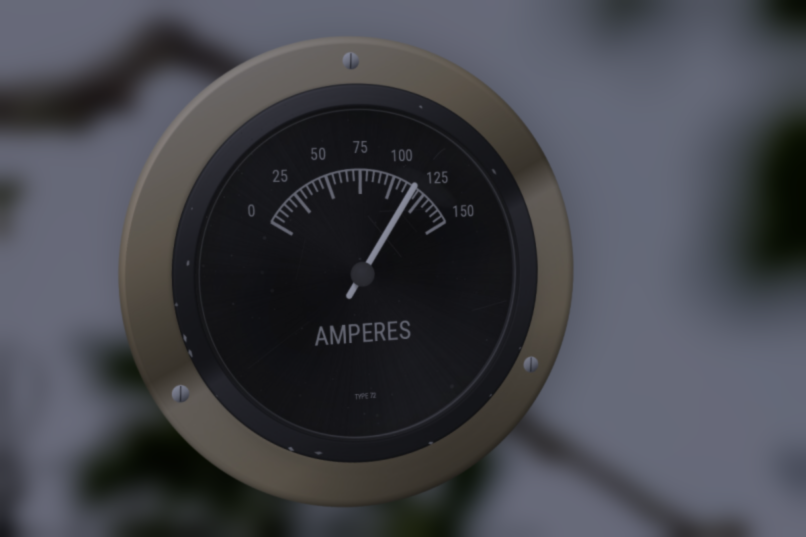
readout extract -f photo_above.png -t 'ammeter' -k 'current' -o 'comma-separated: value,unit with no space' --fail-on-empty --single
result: 115,A
